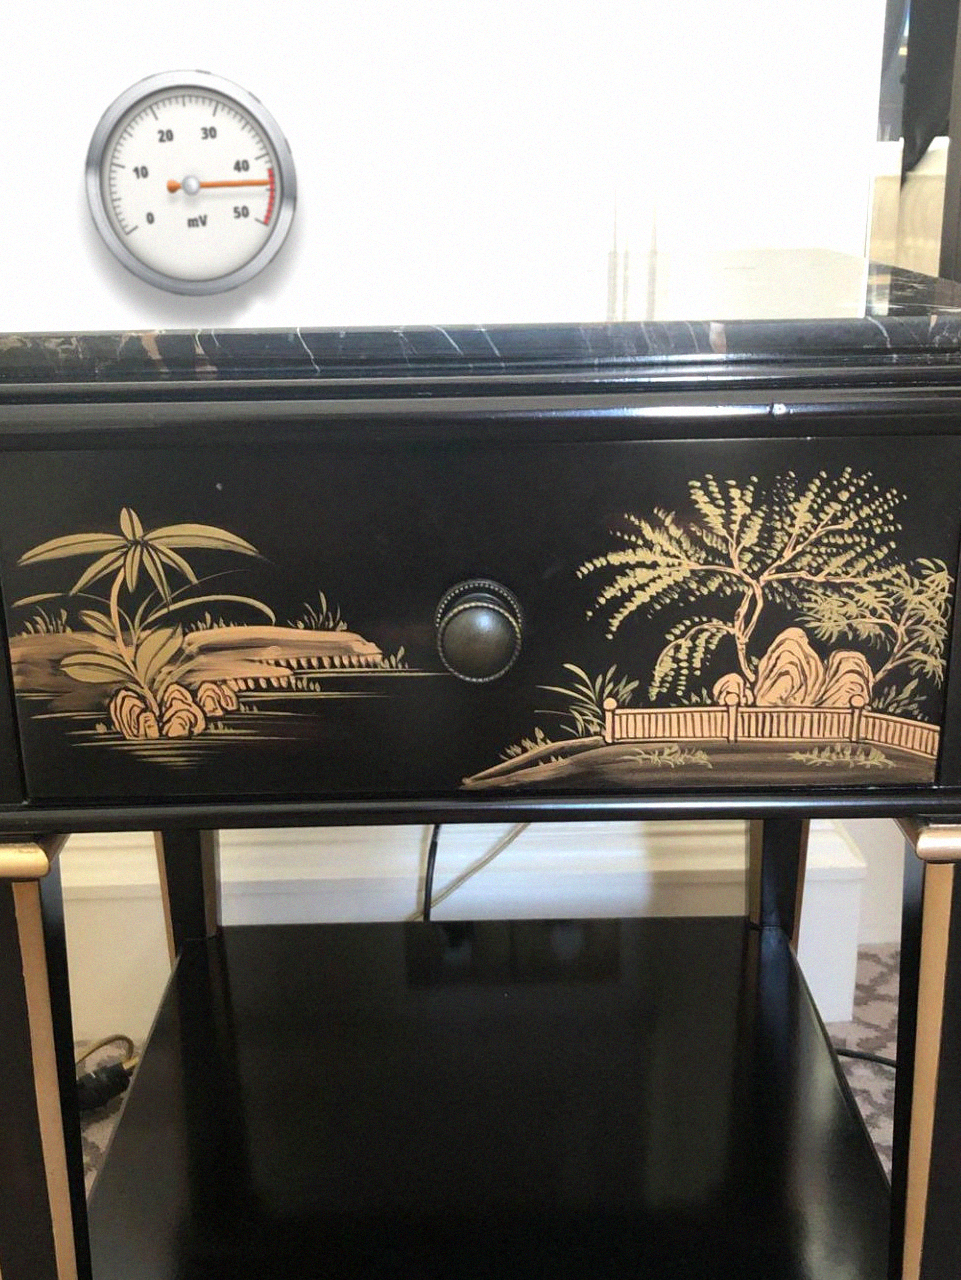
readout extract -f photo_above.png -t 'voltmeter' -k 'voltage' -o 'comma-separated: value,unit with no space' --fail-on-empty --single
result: 44,mV
